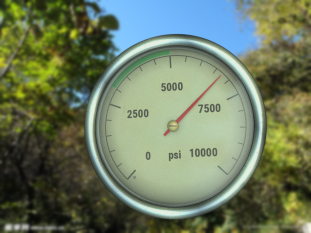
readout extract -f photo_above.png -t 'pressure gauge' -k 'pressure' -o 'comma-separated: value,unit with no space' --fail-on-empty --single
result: 6750,psi
